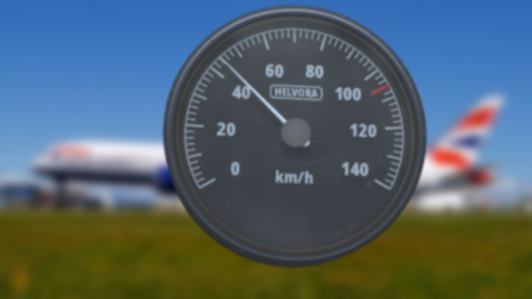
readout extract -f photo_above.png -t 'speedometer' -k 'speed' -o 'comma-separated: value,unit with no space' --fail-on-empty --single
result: 44,km/h
